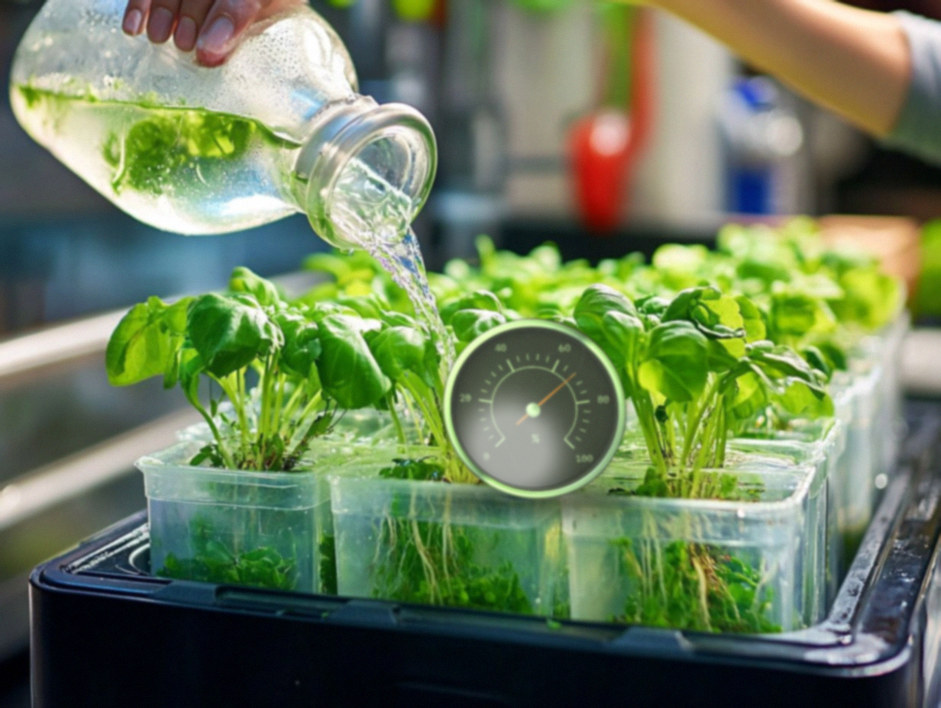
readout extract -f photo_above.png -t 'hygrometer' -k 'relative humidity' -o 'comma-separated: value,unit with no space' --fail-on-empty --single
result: 68,%
